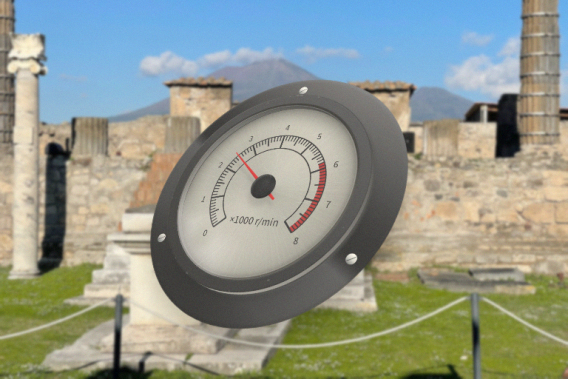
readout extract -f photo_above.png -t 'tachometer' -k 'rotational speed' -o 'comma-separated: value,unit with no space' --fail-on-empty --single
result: 2500,rpm
